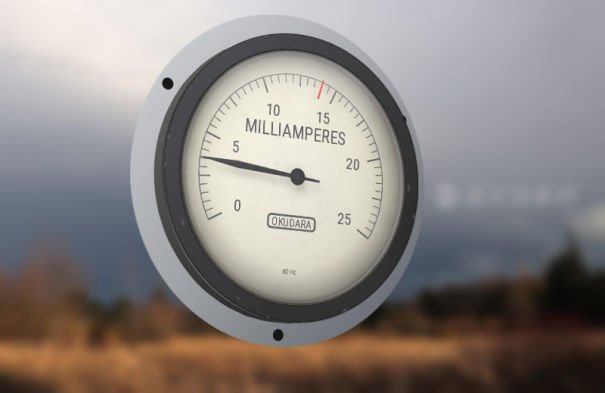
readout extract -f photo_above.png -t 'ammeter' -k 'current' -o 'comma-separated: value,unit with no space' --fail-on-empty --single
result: 3.5,mA
